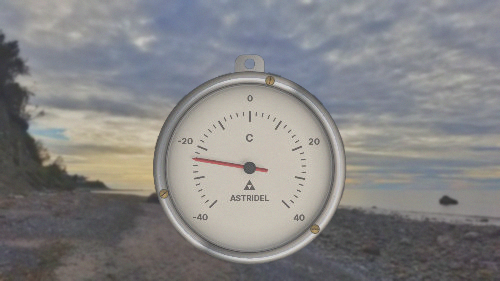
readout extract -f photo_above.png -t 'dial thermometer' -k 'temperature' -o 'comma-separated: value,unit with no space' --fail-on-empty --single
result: -24,°C
